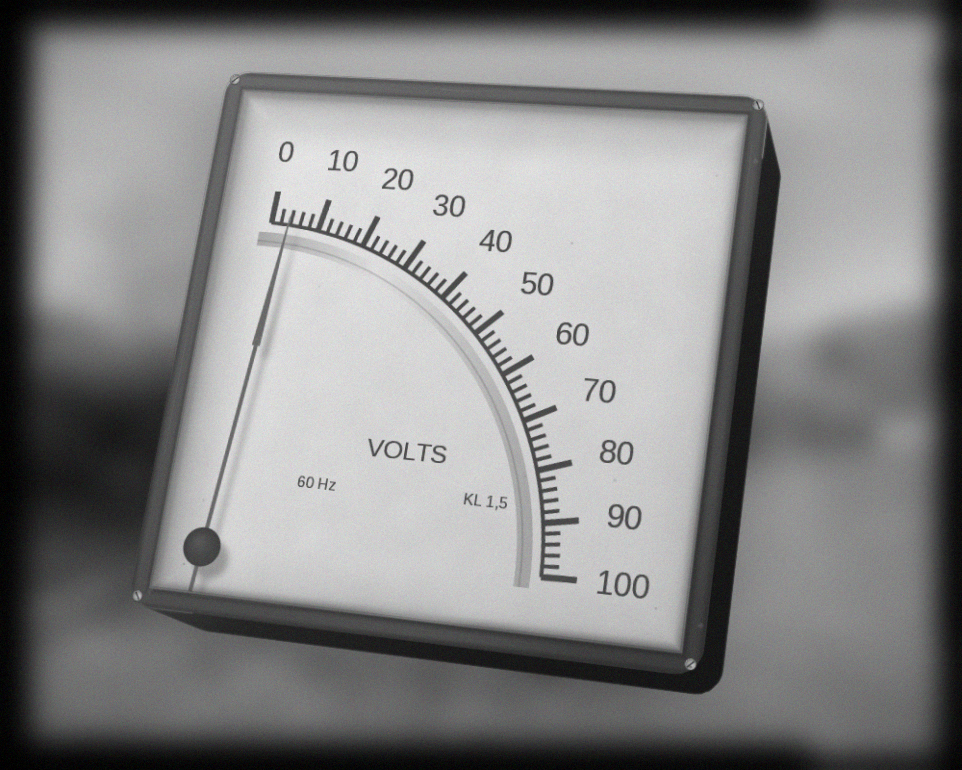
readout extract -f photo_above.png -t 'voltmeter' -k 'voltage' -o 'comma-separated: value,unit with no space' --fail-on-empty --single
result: 4,V
